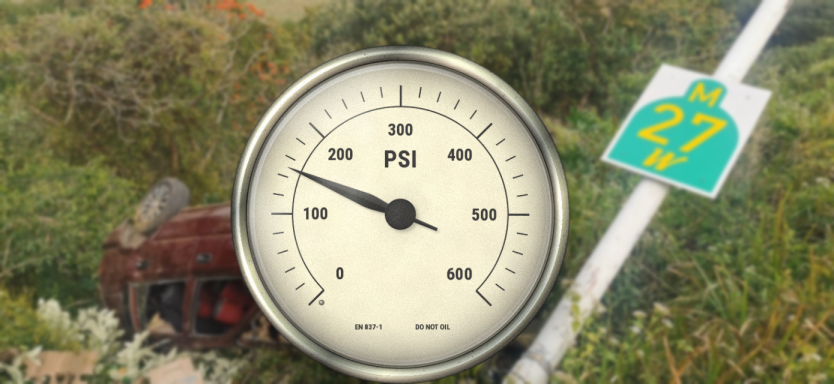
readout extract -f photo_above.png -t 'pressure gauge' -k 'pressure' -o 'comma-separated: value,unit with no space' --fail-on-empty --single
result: 150,psi
